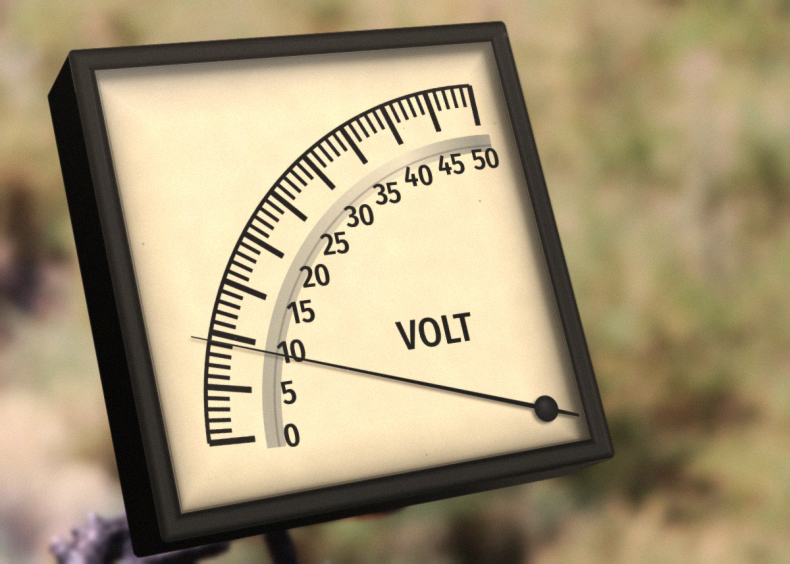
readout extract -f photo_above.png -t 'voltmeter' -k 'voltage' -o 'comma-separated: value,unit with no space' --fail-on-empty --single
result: 9,V
